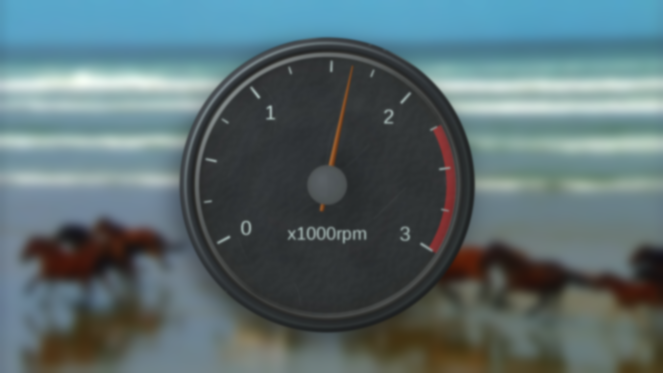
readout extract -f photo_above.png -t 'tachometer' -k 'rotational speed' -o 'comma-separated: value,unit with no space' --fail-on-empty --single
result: 1625,rpm
